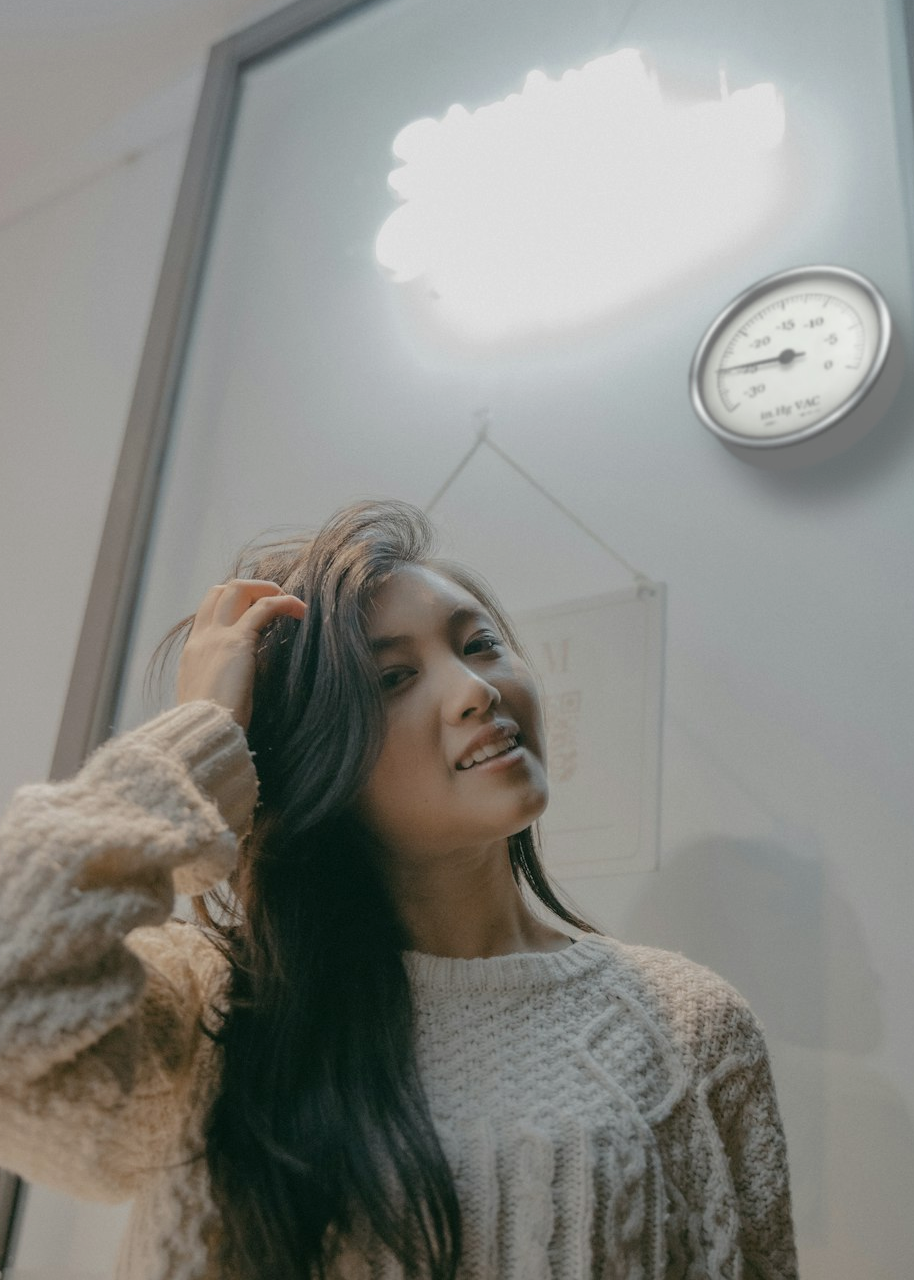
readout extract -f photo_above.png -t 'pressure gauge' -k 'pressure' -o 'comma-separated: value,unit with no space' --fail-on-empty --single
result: -25,inHg
